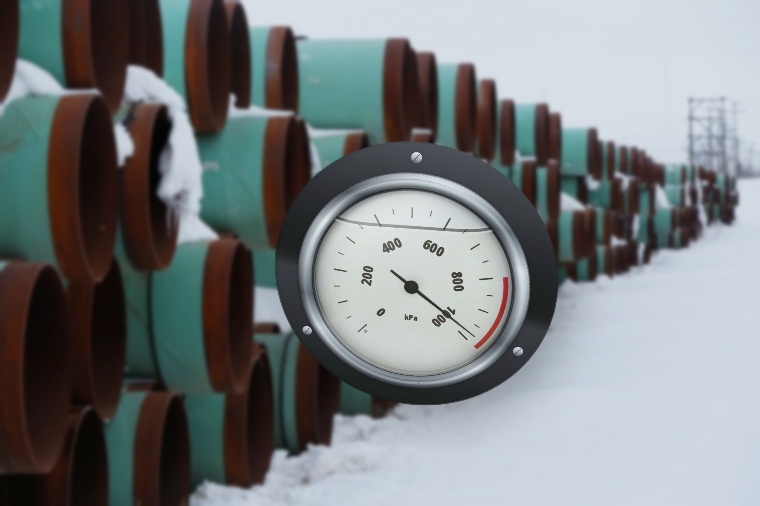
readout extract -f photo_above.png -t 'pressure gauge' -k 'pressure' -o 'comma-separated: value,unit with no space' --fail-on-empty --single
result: 975,kPa
